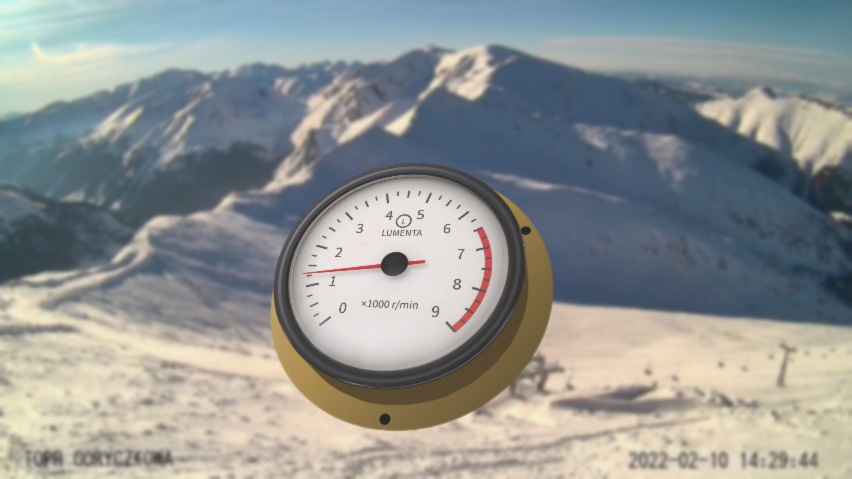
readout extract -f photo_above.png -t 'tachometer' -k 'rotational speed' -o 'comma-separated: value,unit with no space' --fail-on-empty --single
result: 1250,rpm
